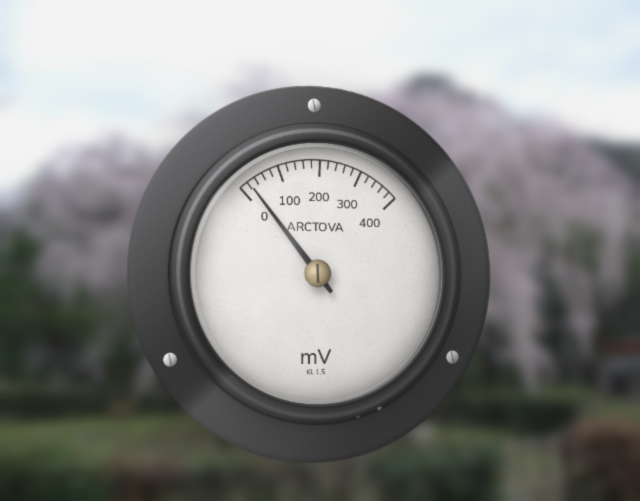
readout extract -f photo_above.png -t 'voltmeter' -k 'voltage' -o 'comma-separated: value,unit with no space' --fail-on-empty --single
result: 20,mV
